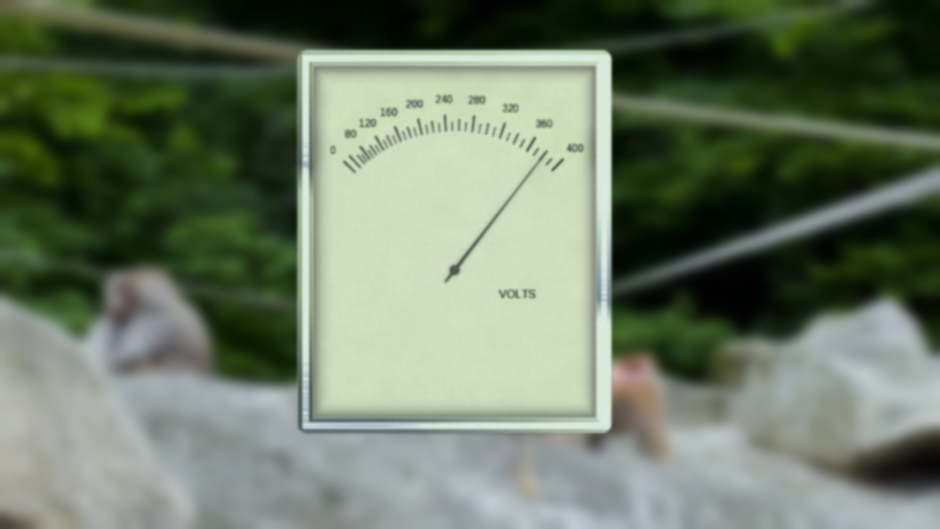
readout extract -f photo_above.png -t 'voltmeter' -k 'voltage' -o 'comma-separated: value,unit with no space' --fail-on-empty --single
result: 380,V
